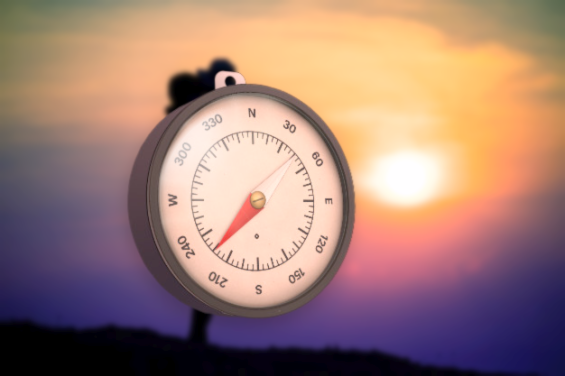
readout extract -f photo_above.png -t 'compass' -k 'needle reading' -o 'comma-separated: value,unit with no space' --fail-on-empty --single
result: 225,°
